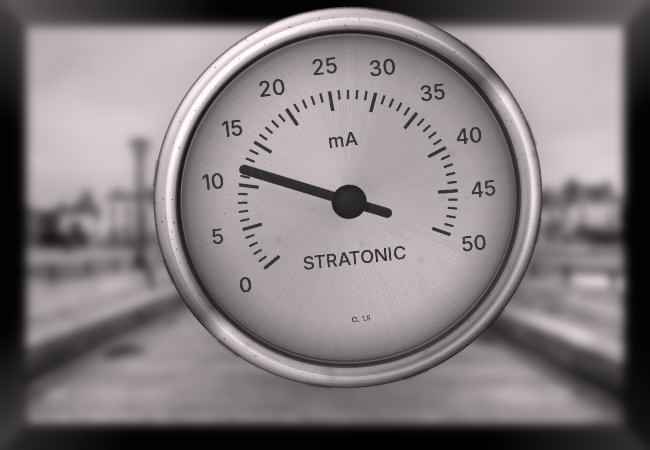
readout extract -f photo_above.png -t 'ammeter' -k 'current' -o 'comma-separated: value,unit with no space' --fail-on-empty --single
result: 12,mA
